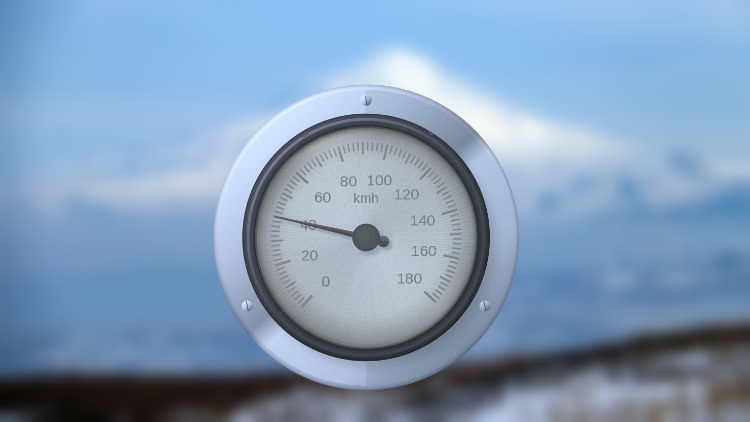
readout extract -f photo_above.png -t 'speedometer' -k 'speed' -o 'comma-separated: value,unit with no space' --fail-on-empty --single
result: 40,km/h
